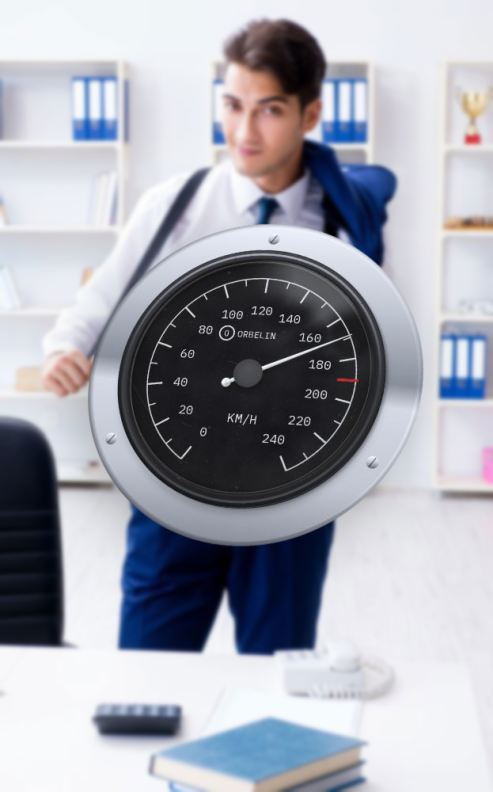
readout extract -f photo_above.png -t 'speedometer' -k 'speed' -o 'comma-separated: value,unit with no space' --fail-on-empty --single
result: 170,km/h
